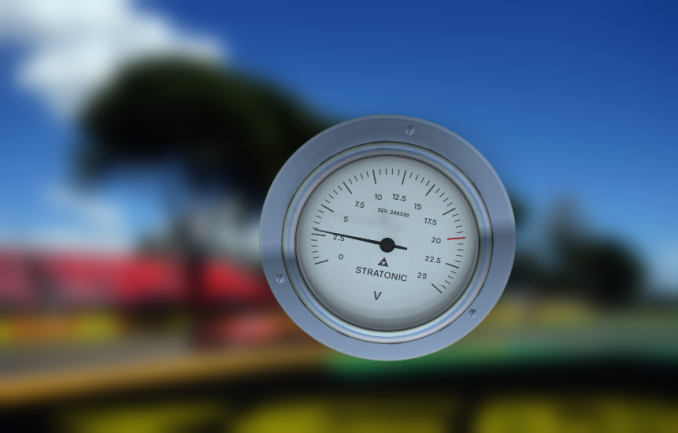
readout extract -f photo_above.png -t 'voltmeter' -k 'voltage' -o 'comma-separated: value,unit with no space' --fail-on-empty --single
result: 3,V
